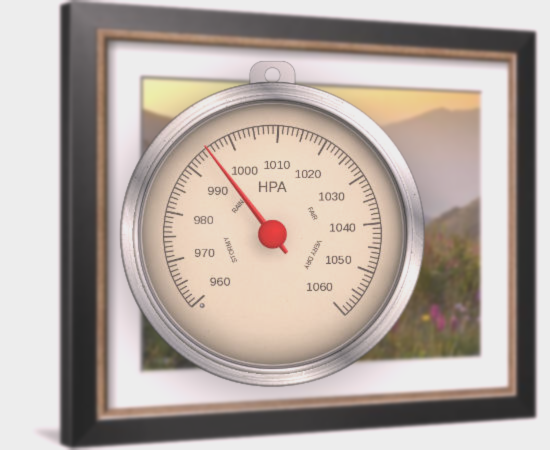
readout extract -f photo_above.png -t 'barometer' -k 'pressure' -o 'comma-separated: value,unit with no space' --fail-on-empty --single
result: 995,hPa
